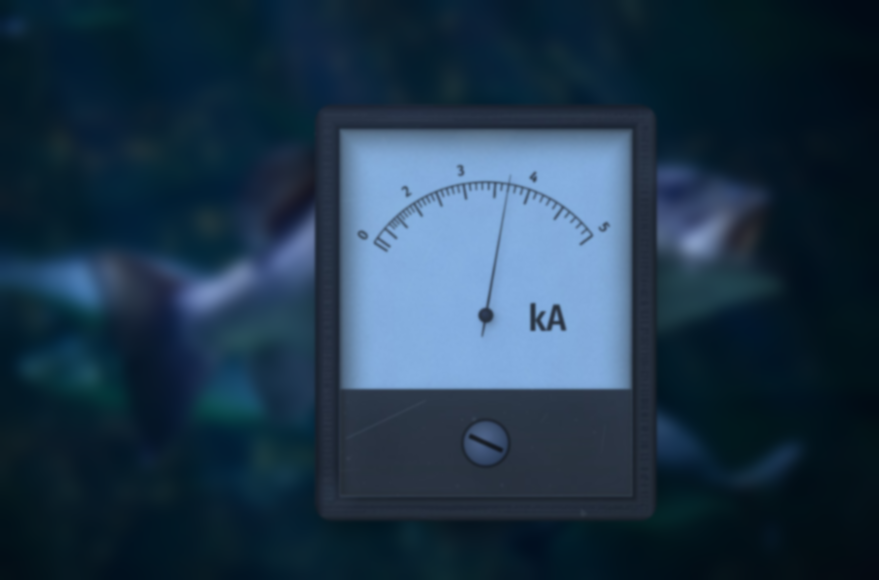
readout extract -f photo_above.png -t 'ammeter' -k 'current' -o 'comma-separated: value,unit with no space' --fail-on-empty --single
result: 3.7,kA
